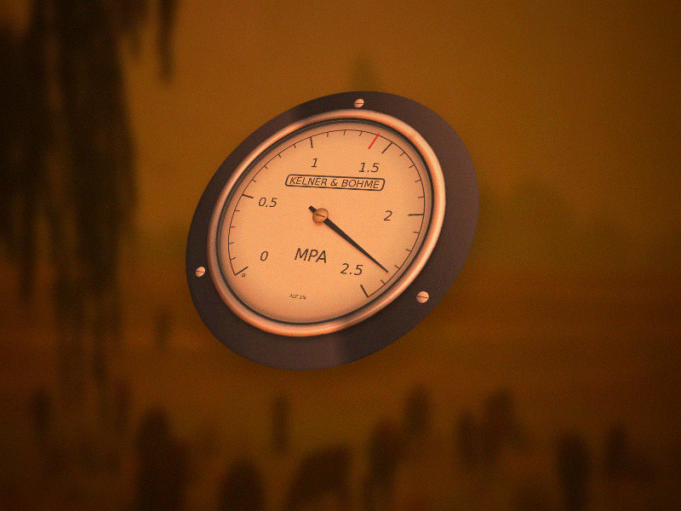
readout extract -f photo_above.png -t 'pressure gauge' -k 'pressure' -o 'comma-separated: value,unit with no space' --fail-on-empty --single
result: 2.35,MPa
